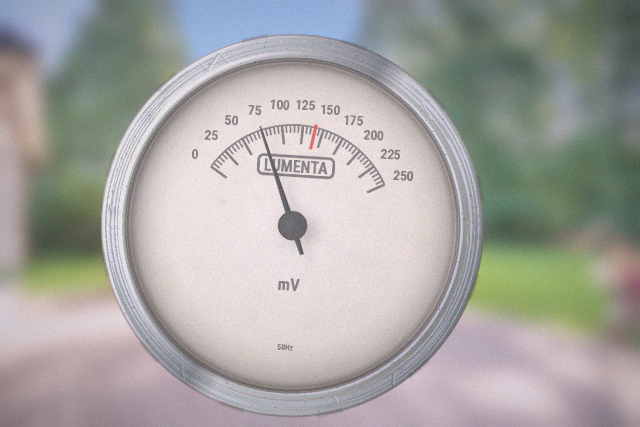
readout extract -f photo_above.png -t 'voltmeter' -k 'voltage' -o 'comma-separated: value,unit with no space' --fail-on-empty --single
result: 75,mV
